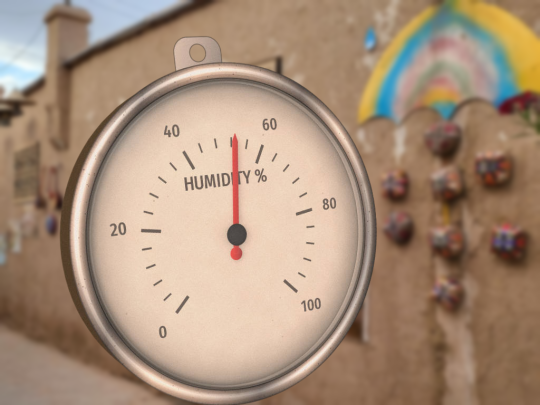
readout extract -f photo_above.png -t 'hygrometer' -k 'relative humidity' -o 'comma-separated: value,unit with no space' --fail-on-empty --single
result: 52,%
